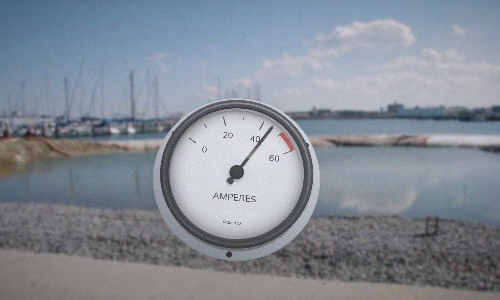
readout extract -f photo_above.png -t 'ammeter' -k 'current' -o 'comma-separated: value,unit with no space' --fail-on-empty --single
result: 45,A
